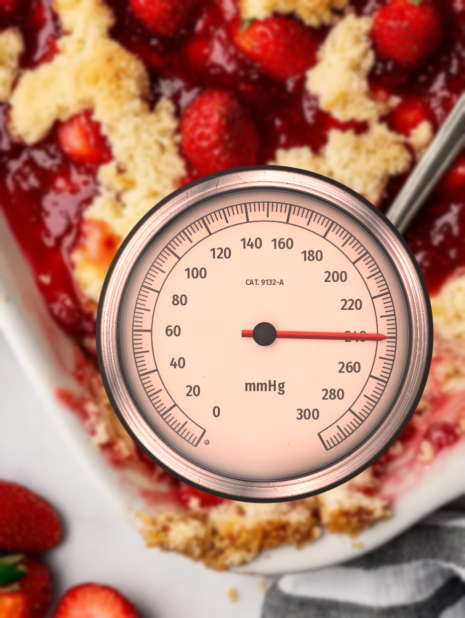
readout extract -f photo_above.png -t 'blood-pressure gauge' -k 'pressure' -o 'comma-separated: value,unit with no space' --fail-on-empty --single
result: 240,mmHg
